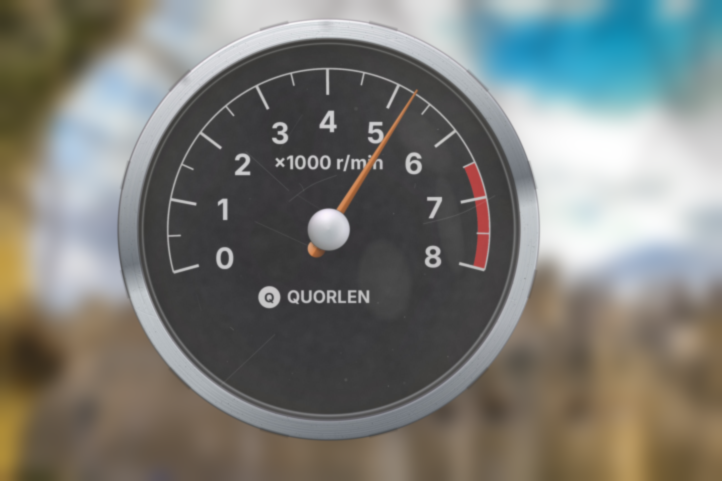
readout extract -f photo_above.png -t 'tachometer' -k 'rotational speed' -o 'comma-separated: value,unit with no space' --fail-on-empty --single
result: 5250,rpm
